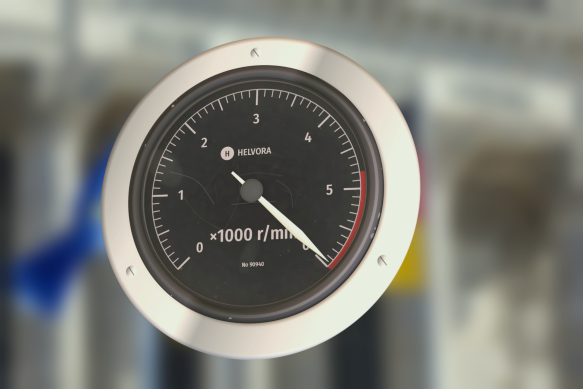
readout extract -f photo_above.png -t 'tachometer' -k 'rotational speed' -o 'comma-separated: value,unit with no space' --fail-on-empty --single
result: 5950,rpm
